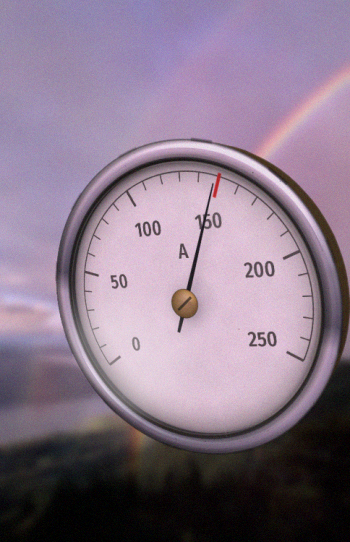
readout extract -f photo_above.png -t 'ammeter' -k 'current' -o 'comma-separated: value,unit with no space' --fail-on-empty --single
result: 150,A
